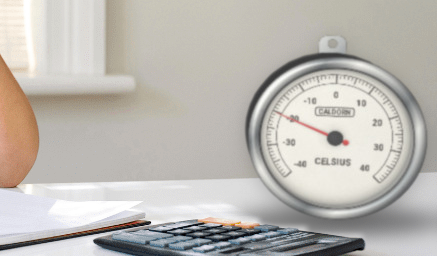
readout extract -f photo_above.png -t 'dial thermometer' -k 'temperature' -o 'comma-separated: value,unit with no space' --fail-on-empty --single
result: -20,°C
